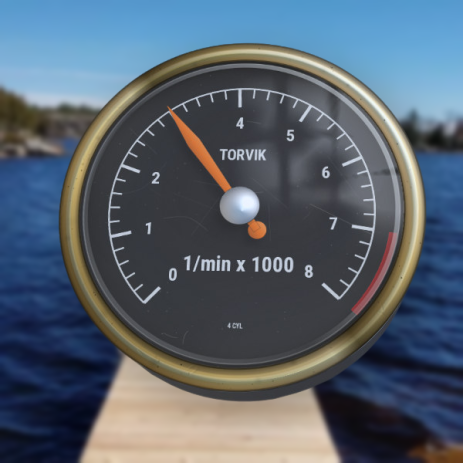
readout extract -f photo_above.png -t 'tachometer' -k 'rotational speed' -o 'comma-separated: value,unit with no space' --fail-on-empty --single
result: 3000,rpm
